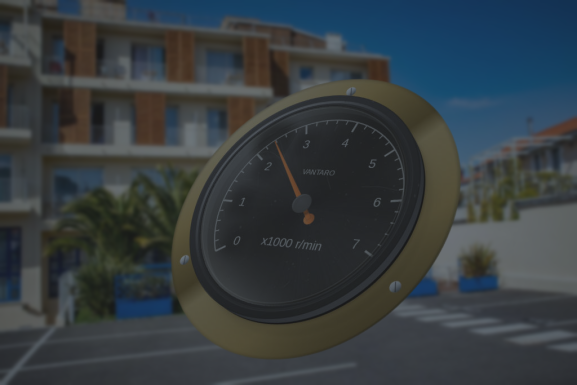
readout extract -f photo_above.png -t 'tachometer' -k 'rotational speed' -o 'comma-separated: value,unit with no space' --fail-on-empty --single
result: 2400,rpm
